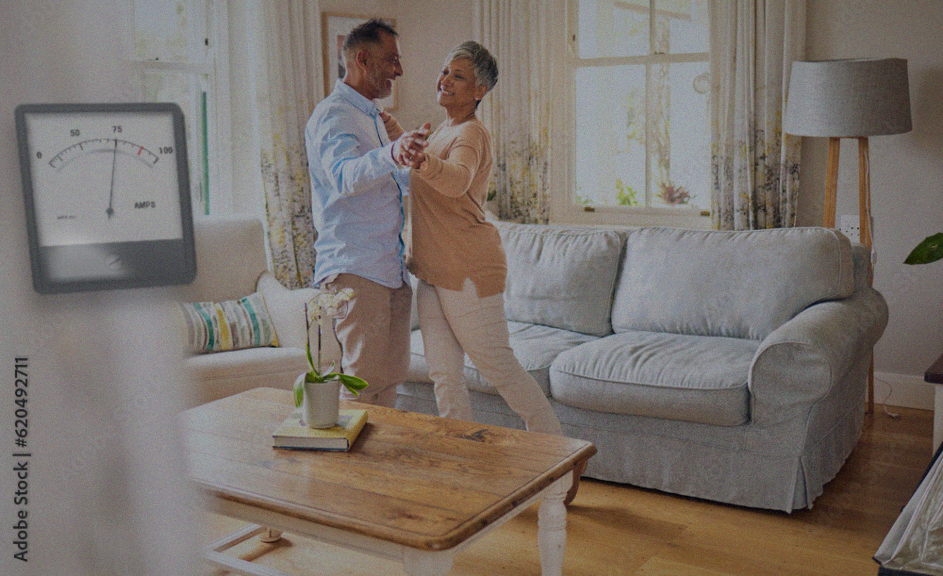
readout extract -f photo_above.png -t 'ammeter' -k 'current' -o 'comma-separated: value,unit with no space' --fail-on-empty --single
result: 75,A
